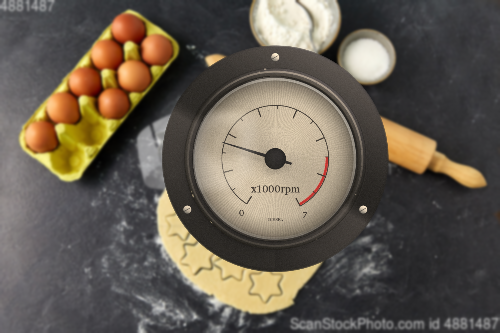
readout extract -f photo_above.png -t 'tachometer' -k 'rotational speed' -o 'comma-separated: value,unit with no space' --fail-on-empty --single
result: 1750,rpm
